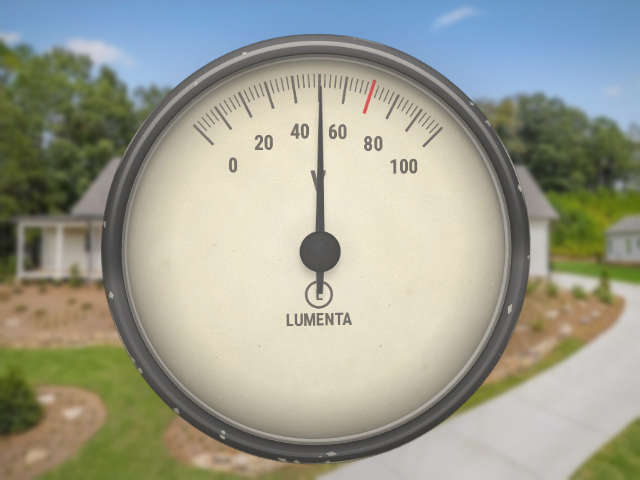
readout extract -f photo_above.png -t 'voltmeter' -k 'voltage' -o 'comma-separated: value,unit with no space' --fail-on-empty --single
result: 50,V
